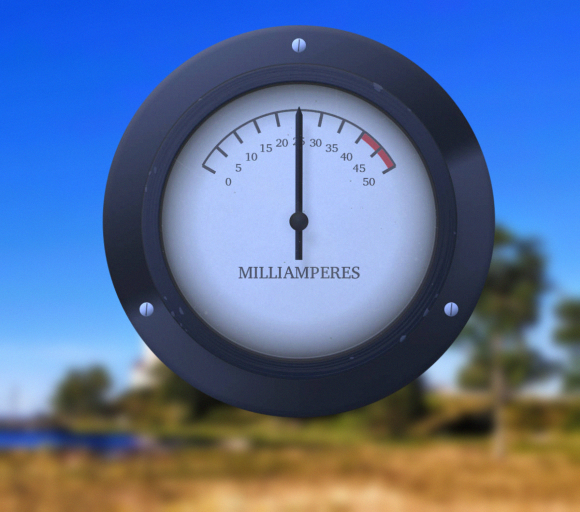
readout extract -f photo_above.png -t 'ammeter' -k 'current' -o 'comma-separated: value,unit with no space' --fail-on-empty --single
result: 25,mA
